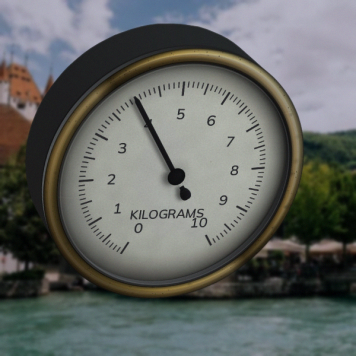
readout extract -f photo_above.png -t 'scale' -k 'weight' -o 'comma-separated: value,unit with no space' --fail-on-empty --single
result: 4,kg
